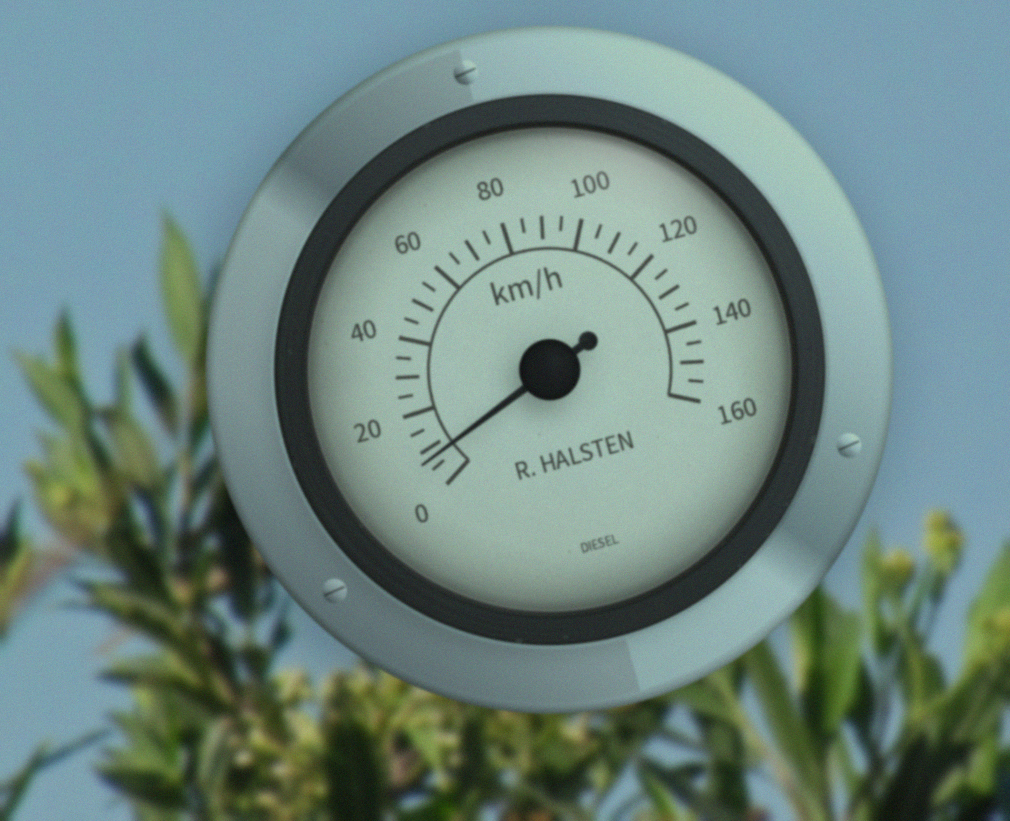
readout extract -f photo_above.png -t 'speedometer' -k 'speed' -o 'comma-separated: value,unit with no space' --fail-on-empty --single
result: 7.5,km/h
